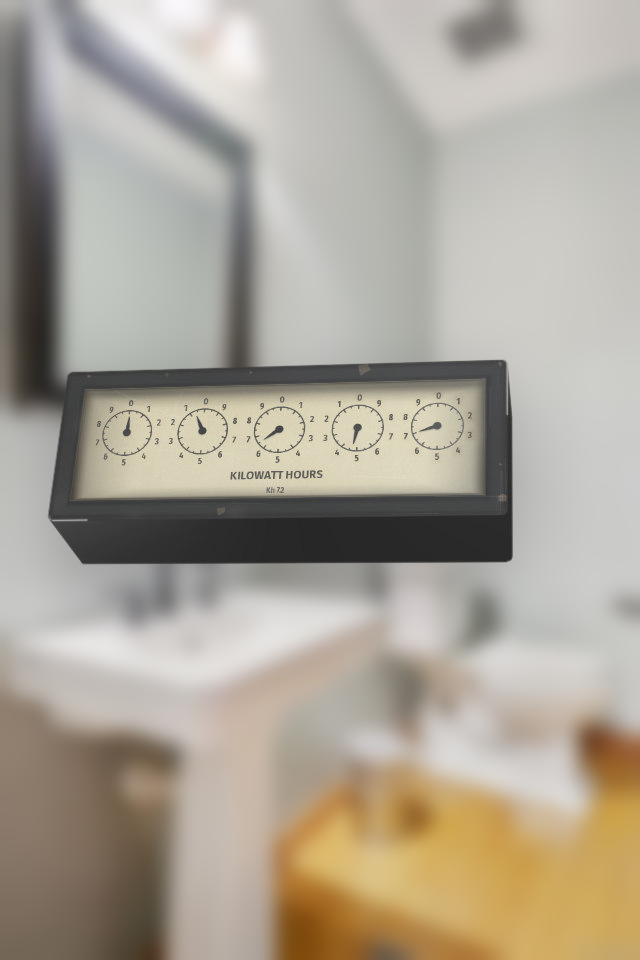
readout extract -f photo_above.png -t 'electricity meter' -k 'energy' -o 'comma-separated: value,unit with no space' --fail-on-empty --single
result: 647,kWh
